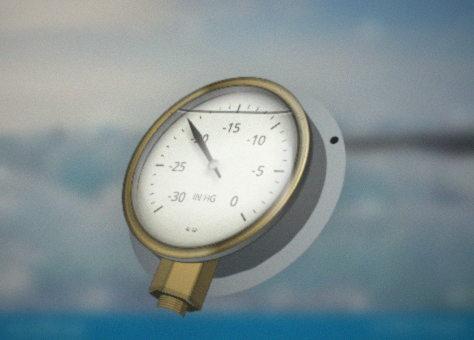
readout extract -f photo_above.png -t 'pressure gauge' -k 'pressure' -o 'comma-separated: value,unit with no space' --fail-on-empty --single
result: -20,inHg
